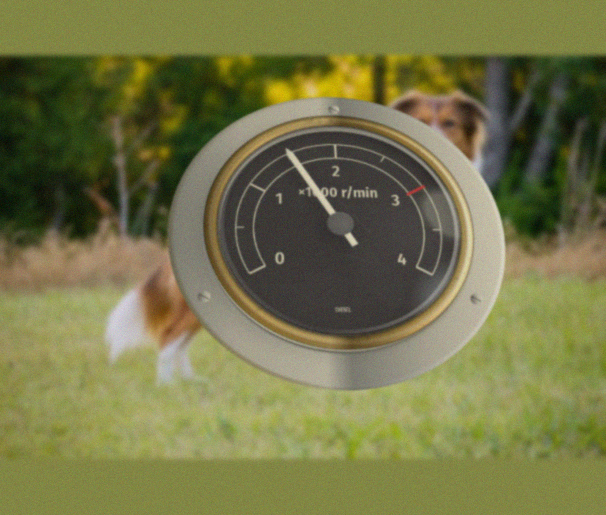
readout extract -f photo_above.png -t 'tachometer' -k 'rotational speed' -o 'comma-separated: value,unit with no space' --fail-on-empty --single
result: 1500,rpm
